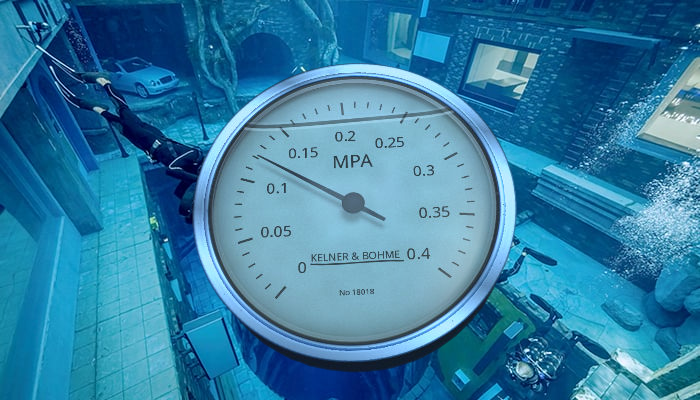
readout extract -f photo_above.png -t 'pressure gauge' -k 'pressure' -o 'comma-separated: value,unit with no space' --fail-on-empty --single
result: 0.12,MPa
